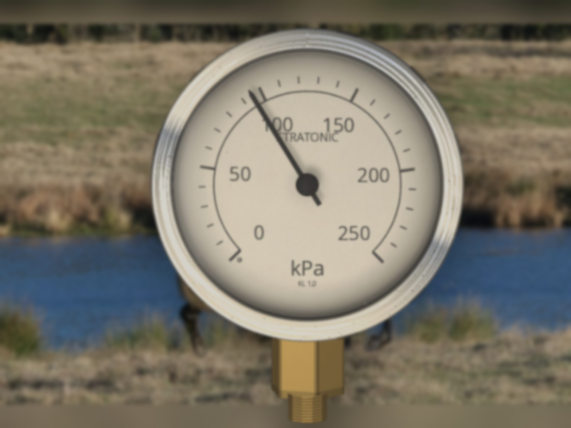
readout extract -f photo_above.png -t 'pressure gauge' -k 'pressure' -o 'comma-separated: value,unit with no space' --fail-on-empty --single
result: 95,kPa
